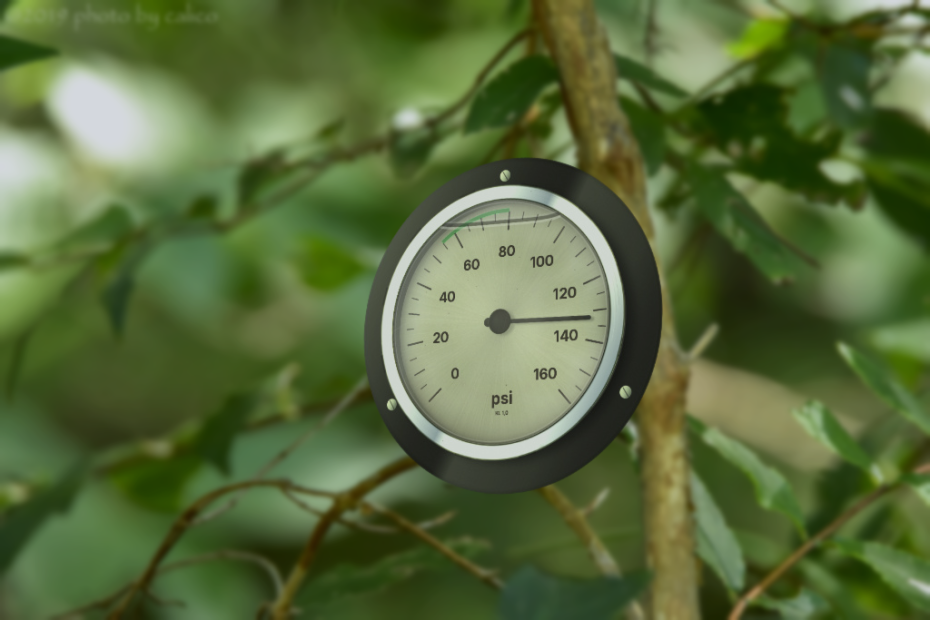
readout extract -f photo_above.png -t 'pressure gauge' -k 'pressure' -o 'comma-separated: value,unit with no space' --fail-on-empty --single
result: 132.5,psi
